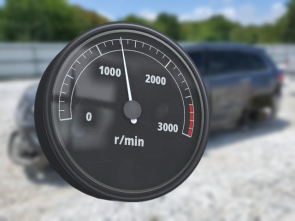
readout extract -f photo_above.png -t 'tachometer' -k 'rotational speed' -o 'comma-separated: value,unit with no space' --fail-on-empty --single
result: 1300,rpm
